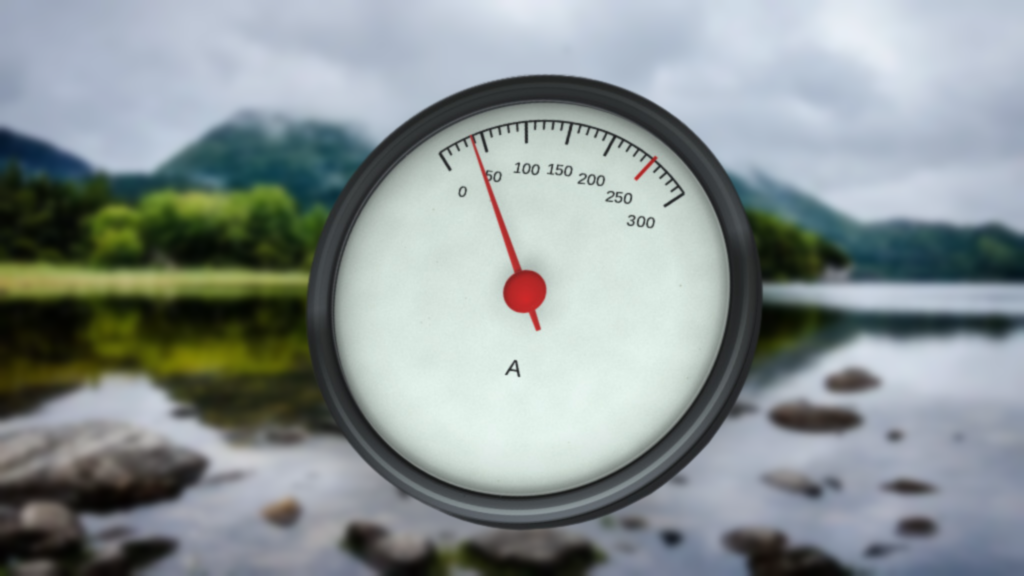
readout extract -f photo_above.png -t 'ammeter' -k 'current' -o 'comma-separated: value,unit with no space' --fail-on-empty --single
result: 40,A
